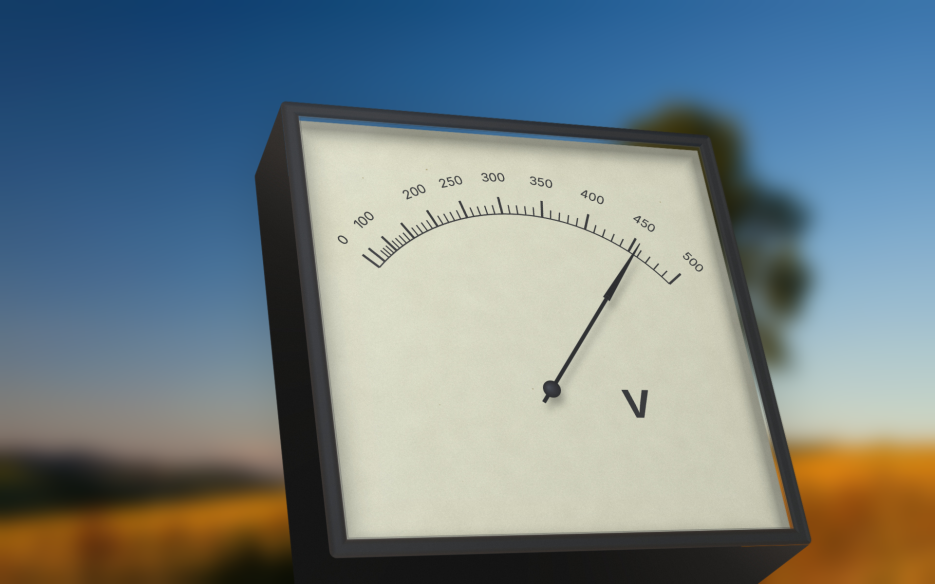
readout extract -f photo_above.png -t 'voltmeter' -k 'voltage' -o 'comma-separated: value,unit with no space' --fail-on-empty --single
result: 455,V
